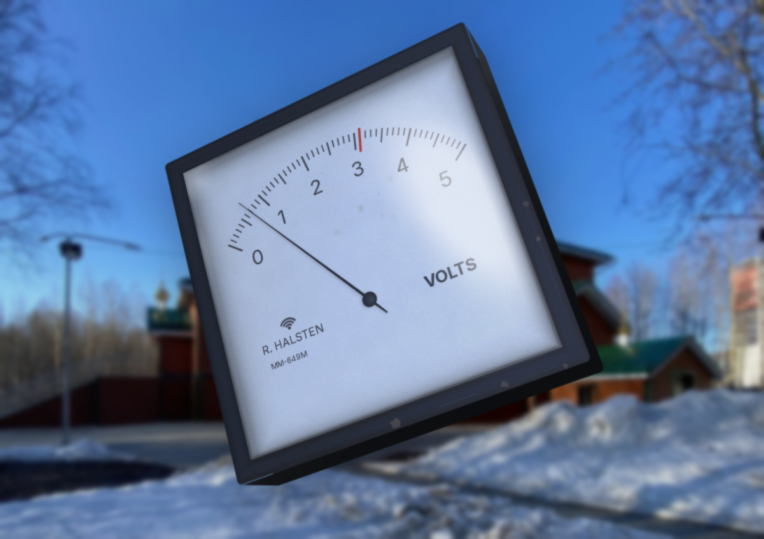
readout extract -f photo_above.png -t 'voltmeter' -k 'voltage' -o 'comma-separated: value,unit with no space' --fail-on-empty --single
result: 0.7,V
